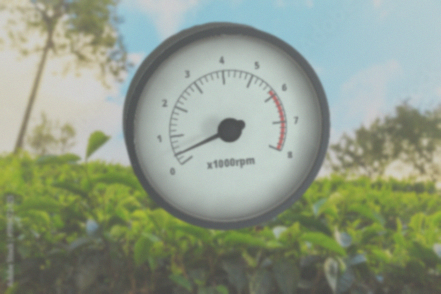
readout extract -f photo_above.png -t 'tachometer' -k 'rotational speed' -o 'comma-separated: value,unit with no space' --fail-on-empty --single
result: 400,rpm
